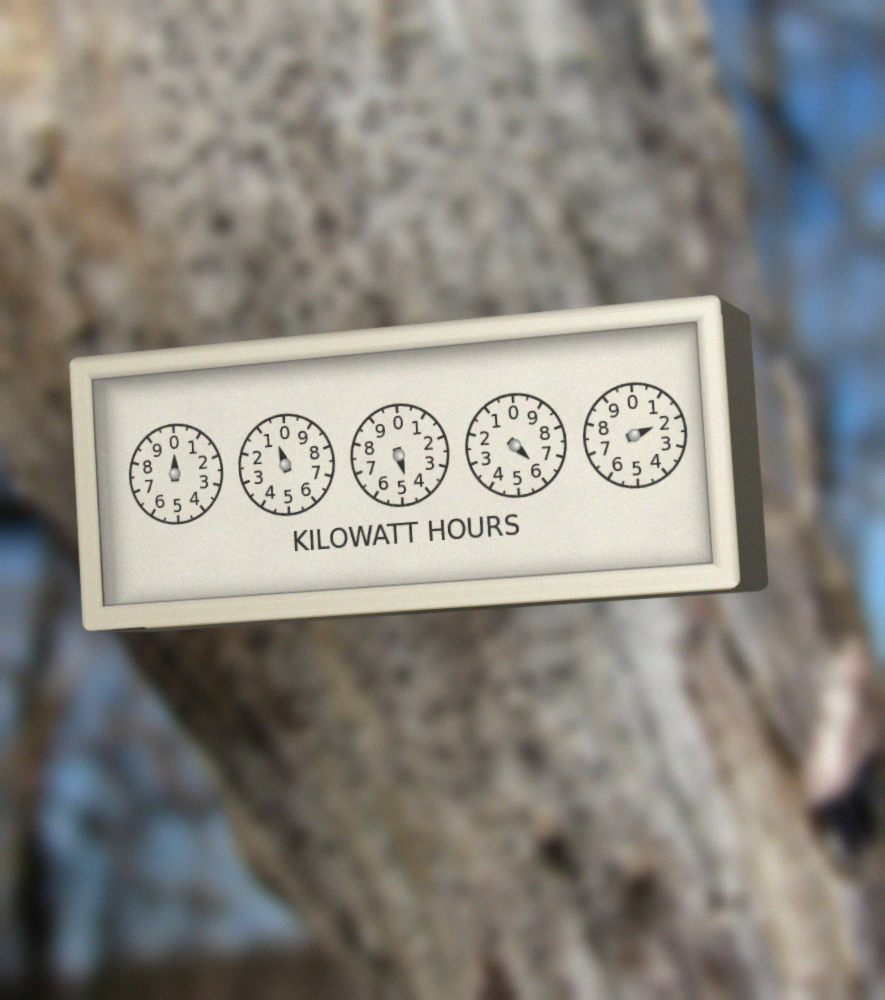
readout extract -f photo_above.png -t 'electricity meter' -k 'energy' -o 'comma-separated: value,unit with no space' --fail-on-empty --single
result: 462,kWh
